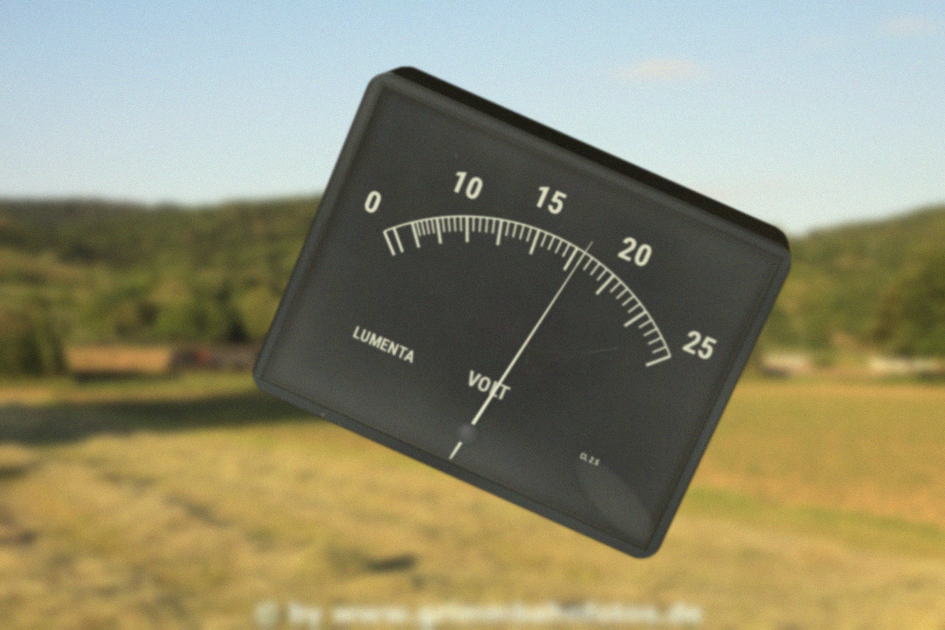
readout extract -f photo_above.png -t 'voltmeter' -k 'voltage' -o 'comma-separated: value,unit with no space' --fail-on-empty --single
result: 18,V
